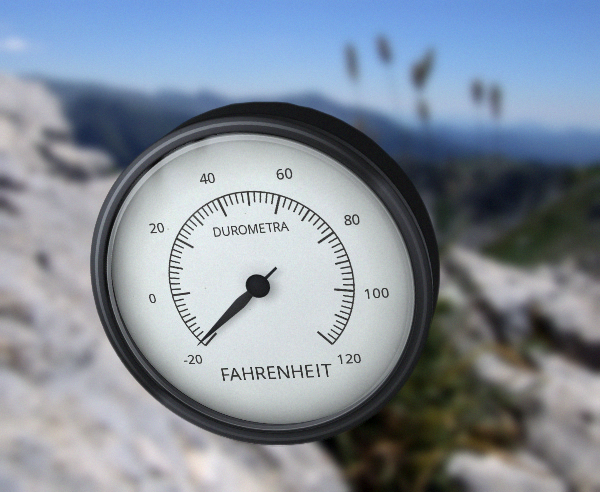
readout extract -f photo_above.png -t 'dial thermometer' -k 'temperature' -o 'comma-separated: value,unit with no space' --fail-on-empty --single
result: -18,°F
